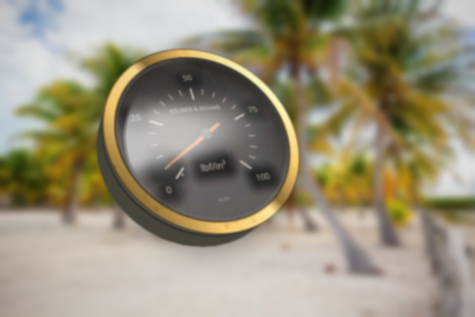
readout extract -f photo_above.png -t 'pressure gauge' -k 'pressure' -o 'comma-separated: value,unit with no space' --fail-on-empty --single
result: 5,psi
